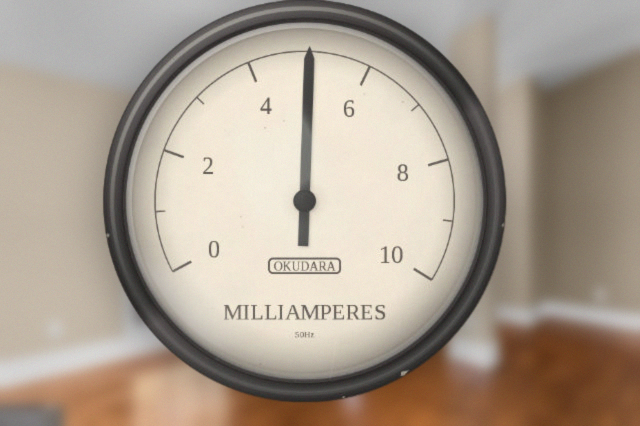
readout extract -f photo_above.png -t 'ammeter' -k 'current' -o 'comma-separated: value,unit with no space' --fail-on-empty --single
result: 5,mA
